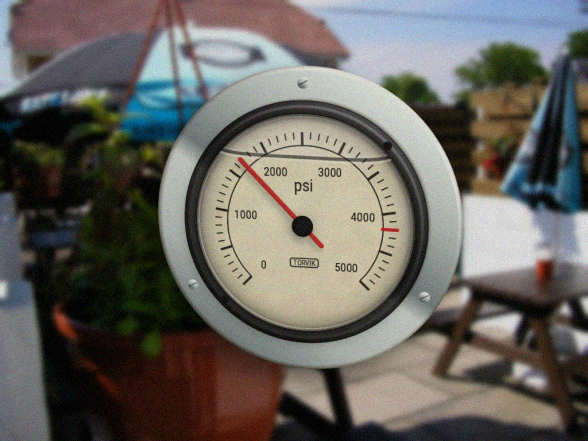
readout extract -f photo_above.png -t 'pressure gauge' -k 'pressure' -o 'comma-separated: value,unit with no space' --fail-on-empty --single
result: 1700,psi
